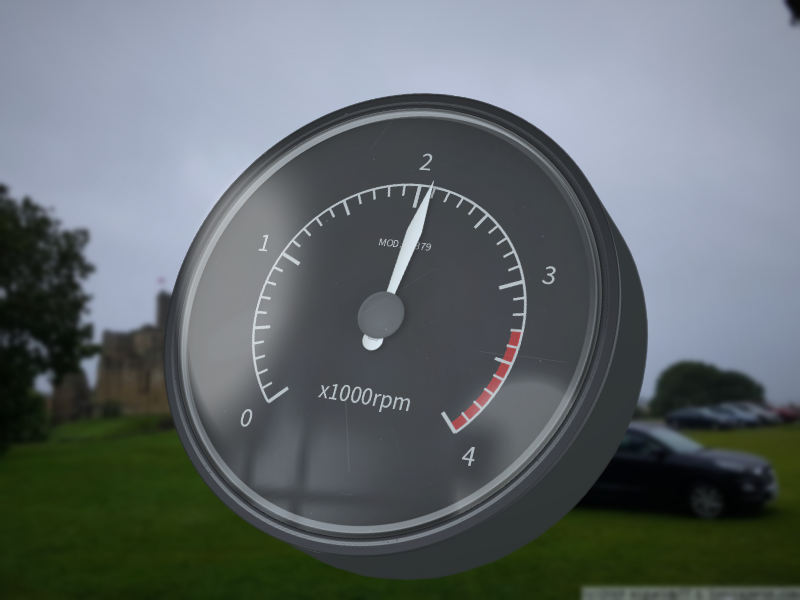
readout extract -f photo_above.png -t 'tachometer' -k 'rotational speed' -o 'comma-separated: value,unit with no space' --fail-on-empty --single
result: 2100,rpm
